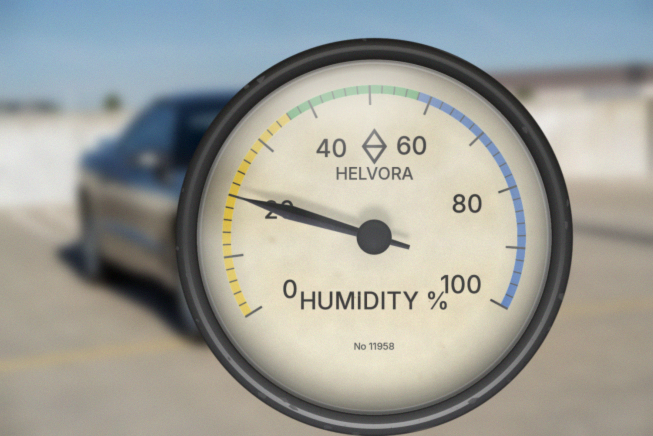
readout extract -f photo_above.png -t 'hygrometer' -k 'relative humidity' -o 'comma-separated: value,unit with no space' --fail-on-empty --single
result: 20,%
